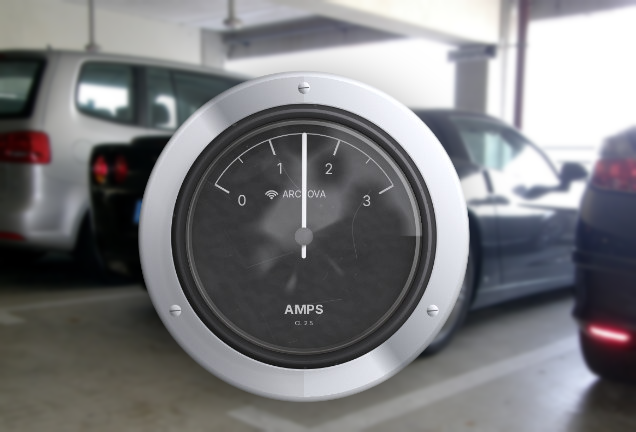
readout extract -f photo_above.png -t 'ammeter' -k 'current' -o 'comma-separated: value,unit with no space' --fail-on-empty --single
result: 1.5,A
